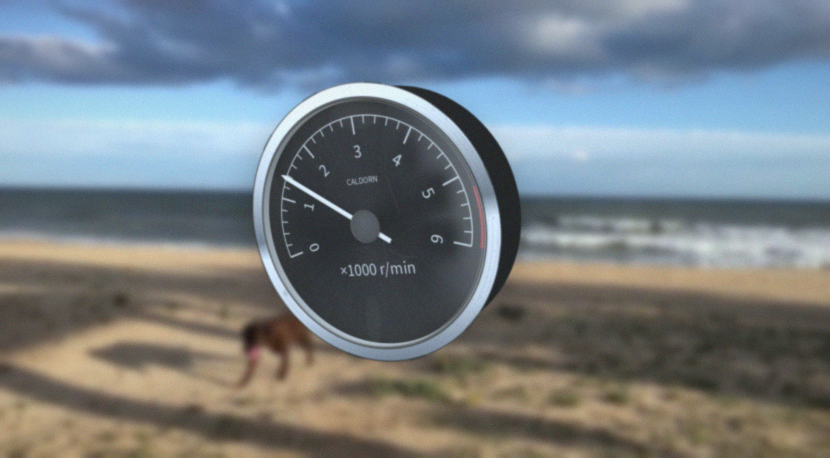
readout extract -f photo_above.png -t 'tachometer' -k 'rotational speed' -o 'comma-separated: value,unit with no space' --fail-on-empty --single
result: 1400,rpm
